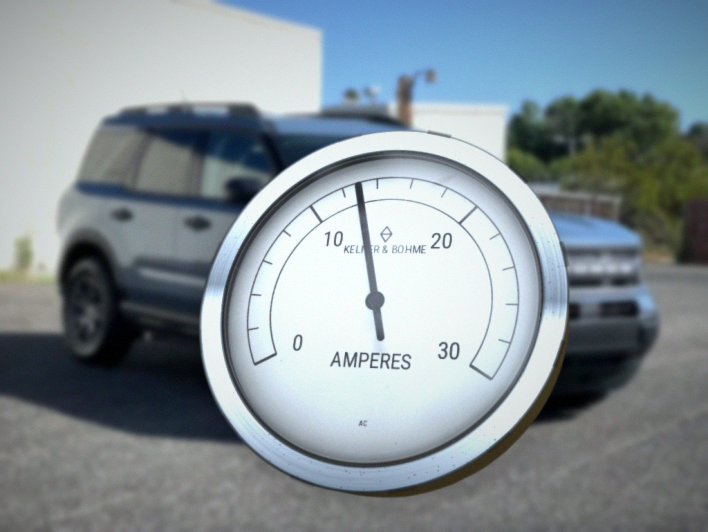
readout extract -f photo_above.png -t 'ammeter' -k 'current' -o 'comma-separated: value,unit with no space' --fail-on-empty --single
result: 13,A
